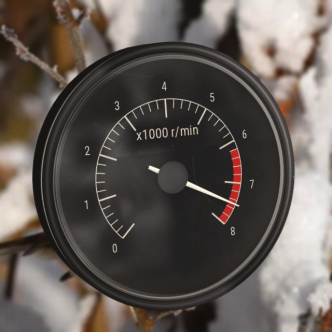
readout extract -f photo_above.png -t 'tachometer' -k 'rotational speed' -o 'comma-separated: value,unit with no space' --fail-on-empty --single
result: 7500,rpm
